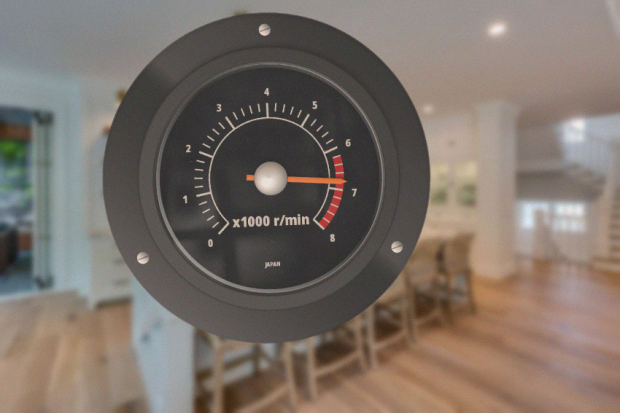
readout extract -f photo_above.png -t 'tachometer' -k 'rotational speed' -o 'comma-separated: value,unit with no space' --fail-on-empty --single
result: 6800,rpm
